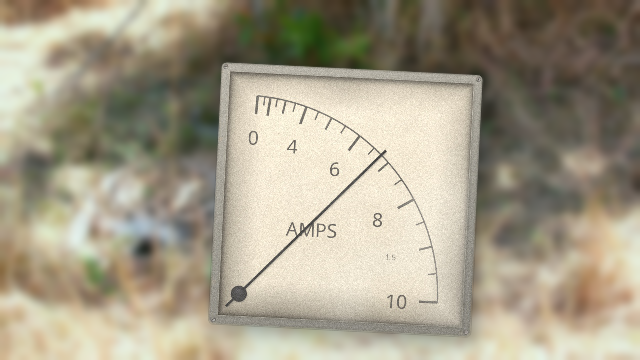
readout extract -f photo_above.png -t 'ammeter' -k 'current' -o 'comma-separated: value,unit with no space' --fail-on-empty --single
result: 6.75,A
